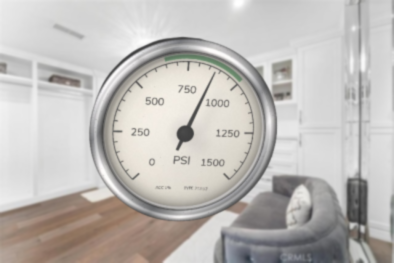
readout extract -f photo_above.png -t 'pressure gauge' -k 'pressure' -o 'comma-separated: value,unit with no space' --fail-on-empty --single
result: 875,psi
